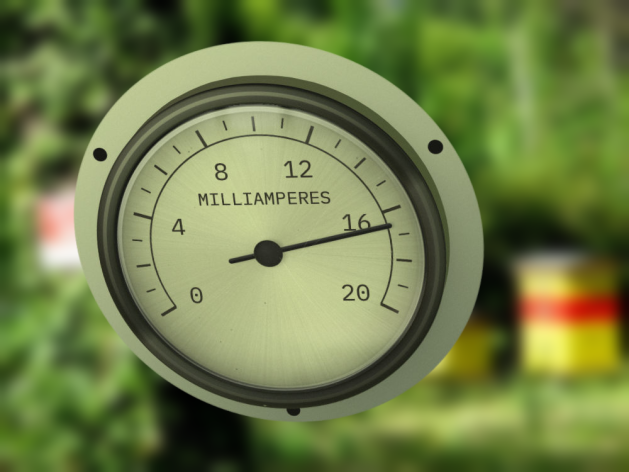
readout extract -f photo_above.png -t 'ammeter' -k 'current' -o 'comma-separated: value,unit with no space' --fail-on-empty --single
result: 16.5,mA
